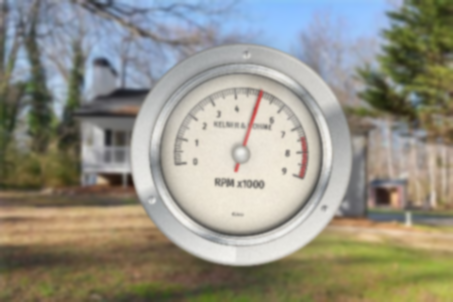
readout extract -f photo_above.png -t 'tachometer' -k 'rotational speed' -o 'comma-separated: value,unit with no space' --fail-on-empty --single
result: 5000,rpm
